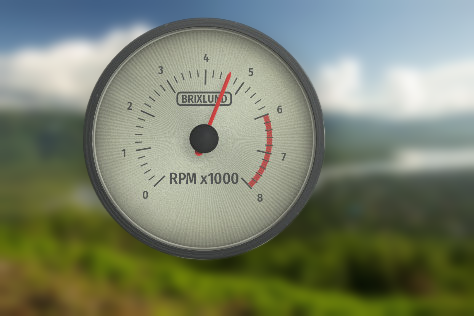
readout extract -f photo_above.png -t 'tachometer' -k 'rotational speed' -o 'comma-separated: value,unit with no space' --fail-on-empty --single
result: 4600,rpm
